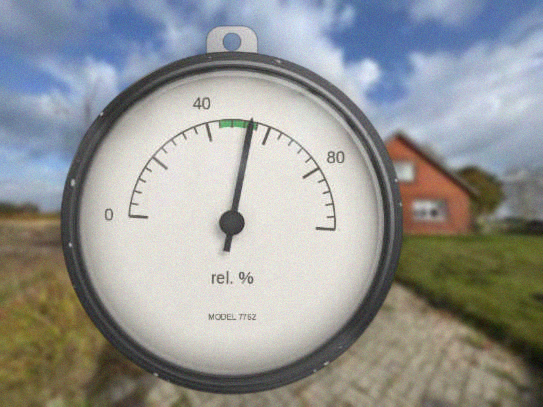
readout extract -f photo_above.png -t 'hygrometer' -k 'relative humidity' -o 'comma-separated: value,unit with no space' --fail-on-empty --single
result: 54,%
